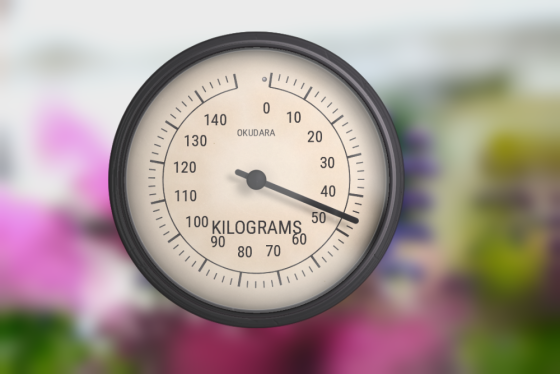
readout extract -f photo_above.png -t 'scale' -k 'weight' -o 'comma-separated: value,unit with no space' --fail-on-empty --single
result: 46,kg
